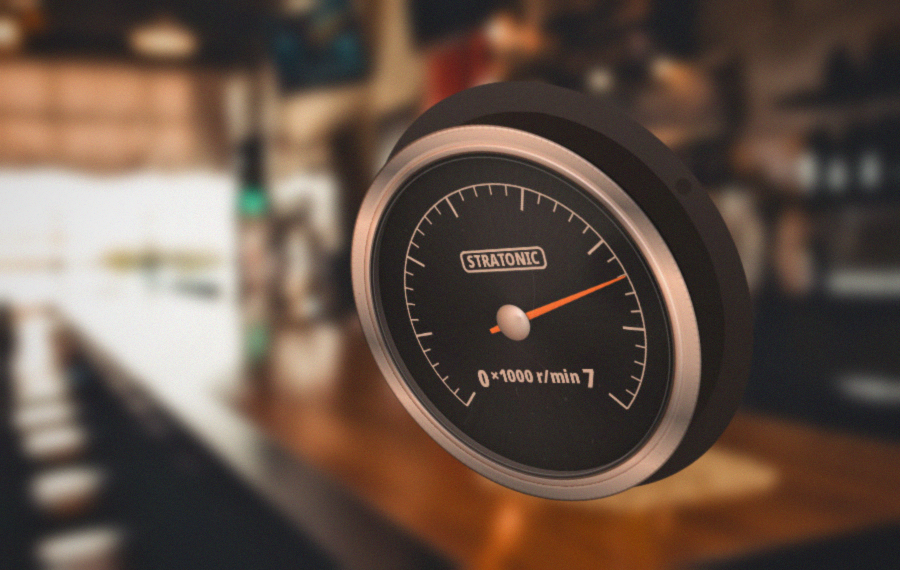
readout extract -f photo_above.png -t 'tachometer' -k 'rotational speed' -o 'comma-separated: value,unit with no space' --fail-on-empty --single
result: 5400,rpm
